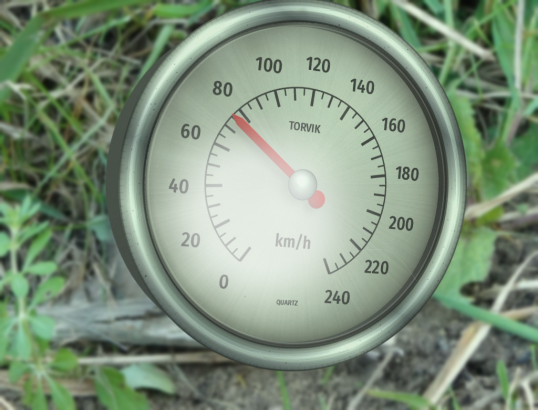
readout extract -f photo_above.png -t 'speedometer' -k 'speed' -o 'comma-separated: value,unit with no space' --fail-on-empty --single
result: 75,km/h
